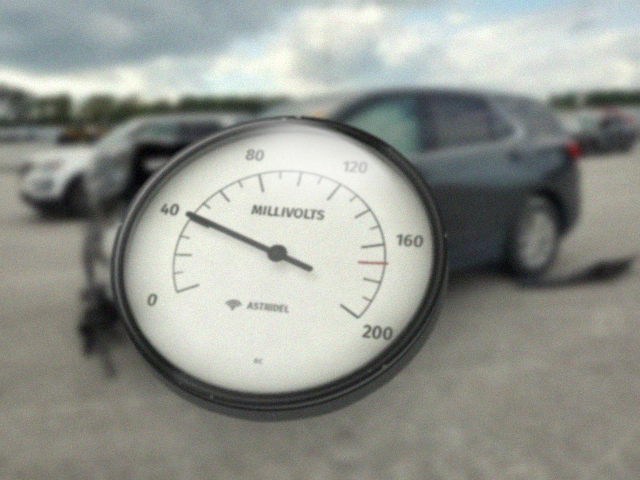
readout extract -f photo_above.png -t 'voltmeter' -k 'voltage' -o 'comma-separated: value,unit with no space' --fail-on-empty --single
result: 40,mV
